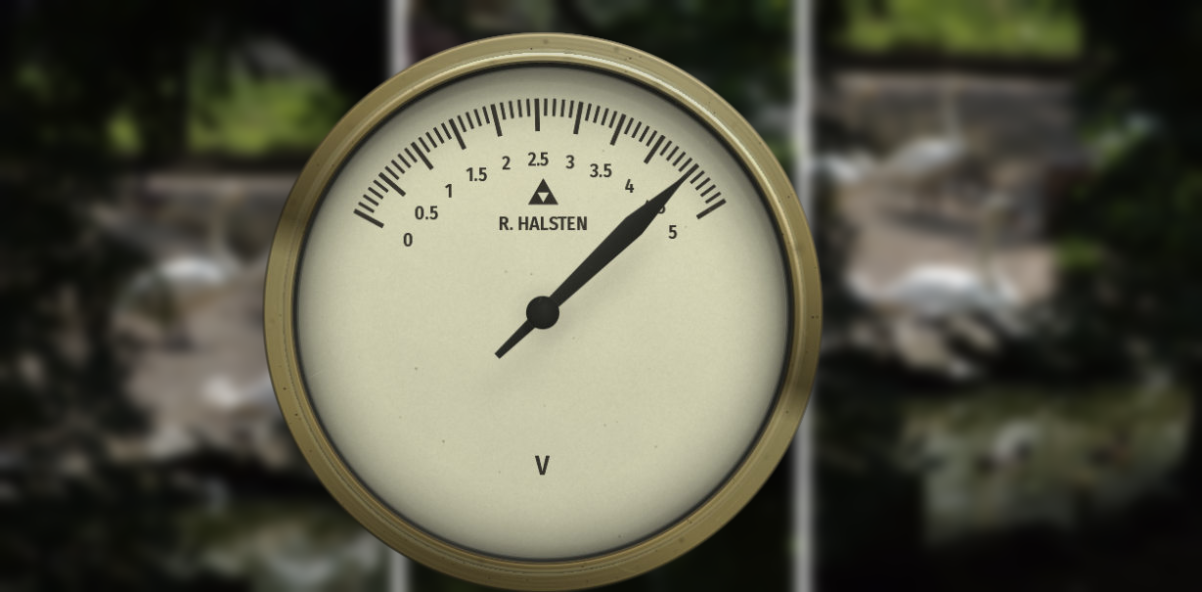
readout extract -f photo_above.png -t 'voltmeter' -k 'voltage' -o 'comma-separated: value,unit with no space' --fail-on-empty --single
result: 4.5,V
